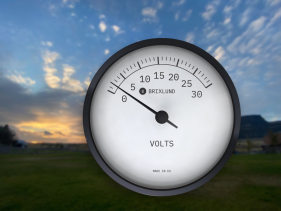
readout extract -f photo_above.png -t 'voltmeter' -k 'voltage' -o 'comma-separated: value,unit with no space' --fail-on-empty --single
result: 2,V
